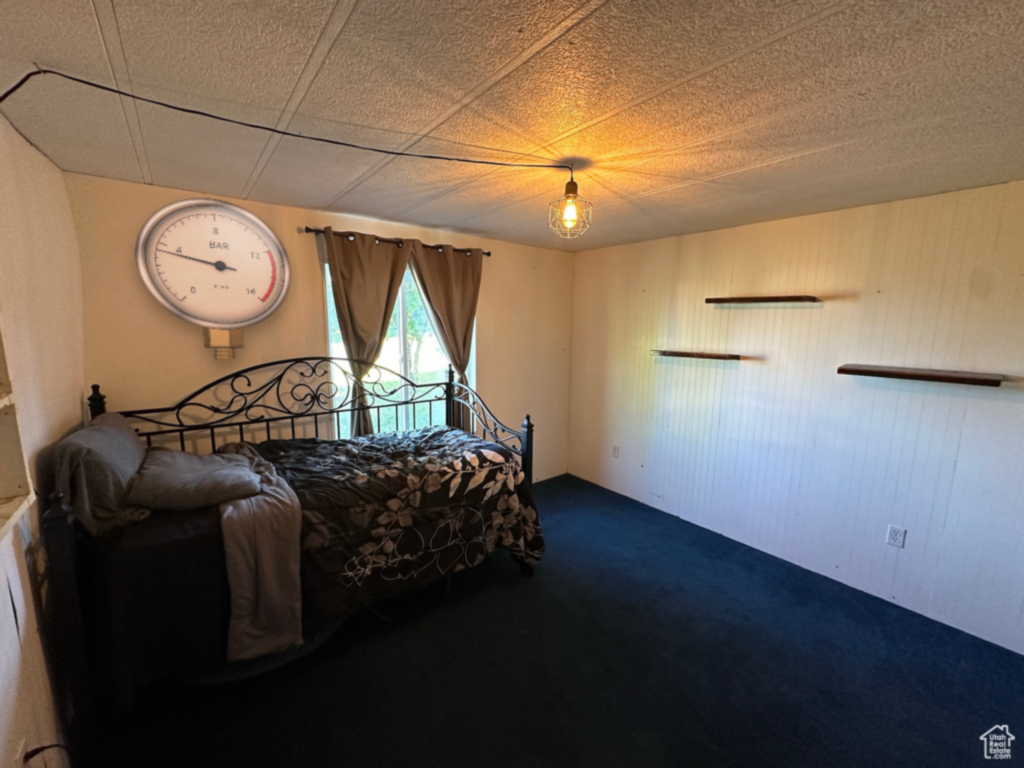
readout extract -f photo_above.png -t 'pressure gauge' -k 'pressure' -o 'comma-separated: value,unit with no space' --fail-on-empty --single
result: 3.5,bar
